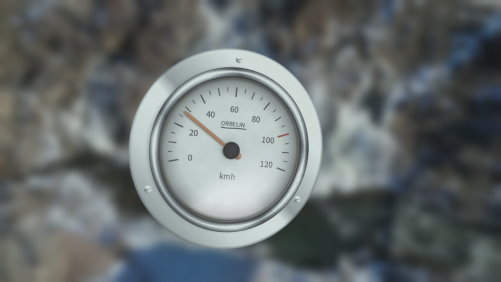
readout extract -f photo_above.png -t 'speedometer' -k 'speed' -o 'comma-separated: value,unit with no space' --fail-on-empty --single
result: 27.5,km/h
